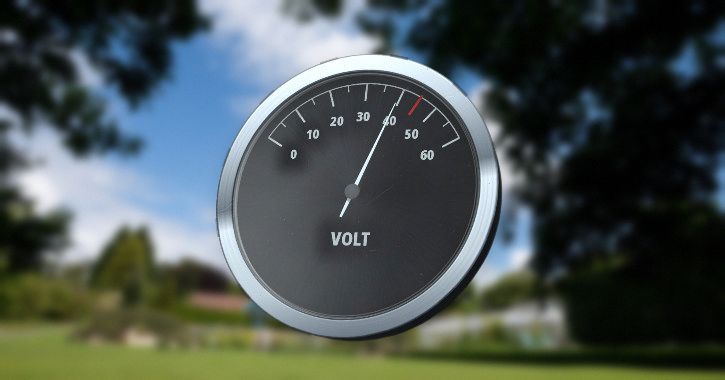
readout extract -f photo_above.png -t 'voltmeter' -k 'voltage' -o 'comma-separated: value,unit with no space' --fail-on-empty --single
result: 40,V
